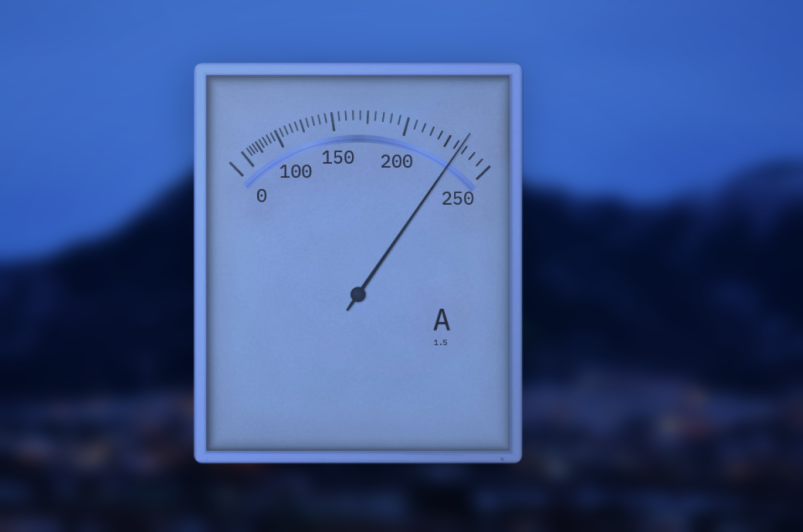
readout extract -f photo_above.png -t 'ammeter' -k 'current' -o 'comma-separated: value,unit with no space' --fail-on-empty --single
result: 232.5,A
